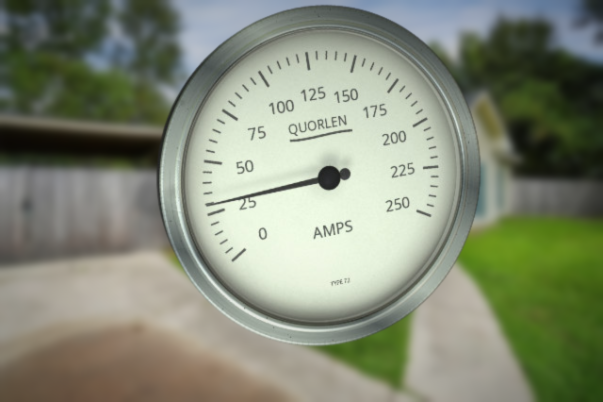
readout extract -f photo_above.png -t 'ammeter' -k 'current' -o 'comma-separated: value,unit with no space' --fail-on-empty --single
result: 30,A
